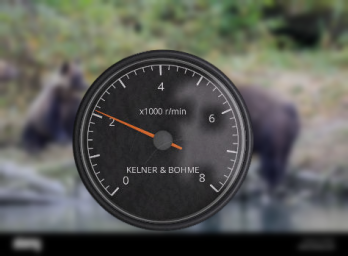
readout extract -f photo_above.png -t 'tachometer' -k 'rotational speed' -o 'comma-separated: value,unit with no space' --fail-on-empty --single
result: 2100,rpm
